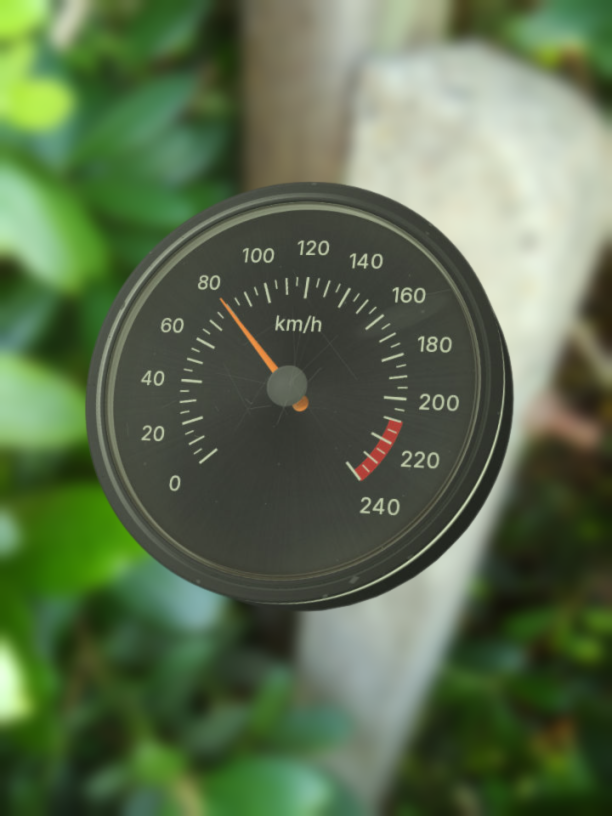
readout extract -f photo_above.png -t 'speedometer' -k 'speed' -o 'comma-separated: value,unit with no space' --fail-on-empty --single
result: 80,km/h
